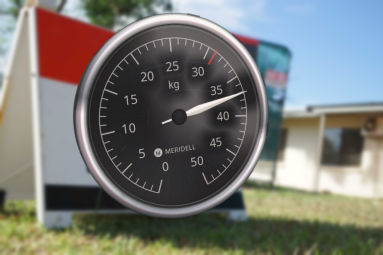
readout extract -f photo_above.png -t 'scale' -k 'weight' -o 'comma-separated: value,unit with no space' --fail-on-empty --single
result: 37,kg
